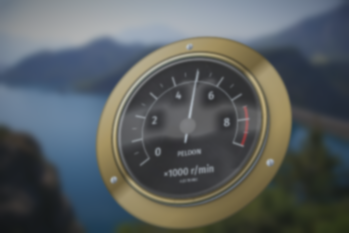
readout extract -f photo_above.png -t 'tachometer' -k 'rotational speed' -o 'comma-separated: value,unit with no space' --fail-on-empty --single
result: 5000,rpm
